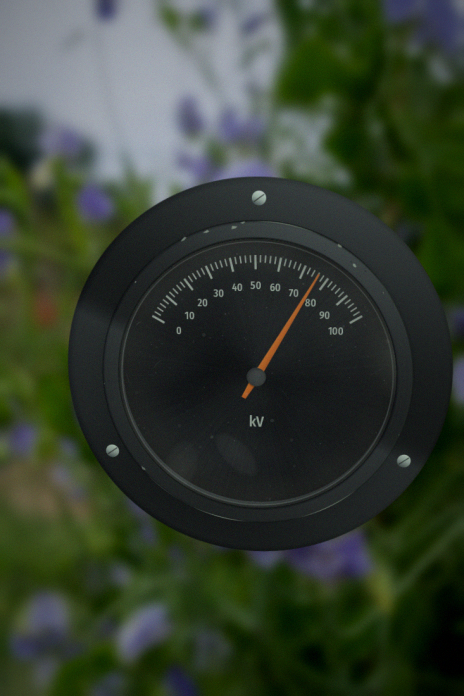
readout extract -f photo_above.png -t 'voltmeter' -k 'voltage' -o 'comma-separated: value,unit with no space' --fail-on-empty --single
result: 76,kV
